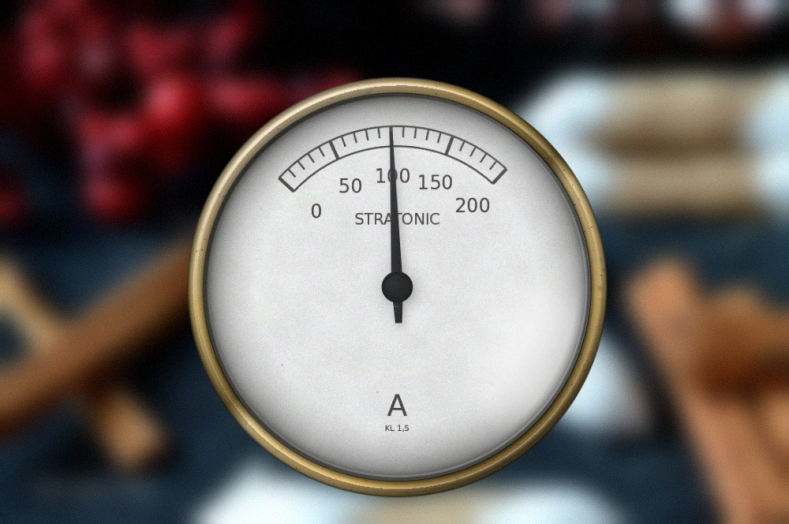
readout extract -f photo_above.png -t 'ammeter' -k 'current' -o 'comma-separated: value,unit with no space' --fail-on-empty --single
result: 100,A
